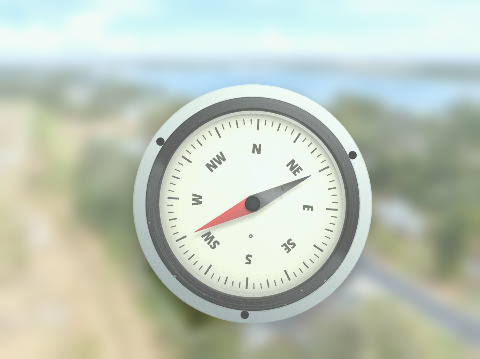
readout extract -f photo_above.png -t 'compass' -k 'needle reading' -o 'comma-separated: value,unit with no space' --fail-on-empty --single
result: 240,°
